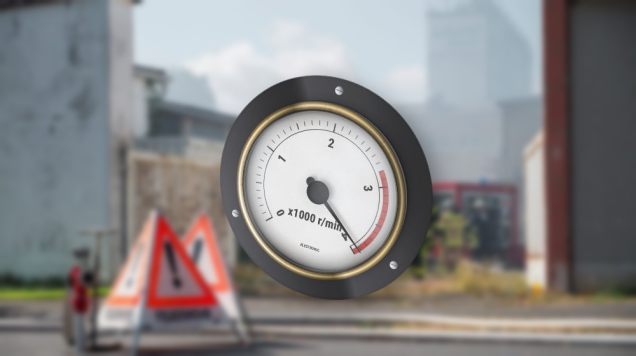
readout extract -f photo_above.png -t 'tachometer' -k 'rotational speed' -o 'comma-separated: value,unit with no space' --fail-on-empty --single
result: 3900,rpm
